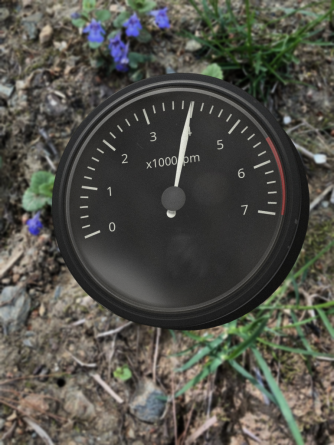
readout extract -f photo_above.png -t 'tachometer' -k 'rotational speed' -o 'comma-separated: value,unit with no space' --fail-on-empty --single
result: 4000,rpm
